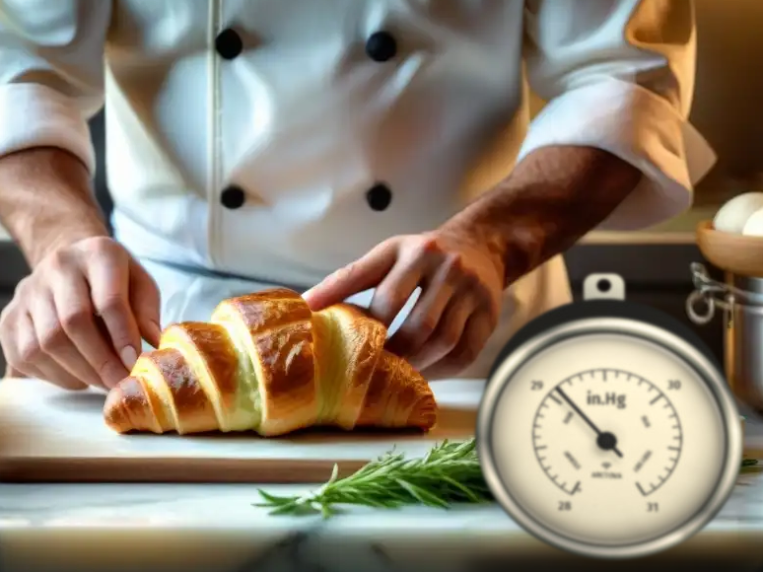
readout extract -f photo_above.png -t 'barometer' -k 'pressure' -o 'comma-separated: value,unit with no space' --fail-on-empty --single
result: 29.1,inHg
